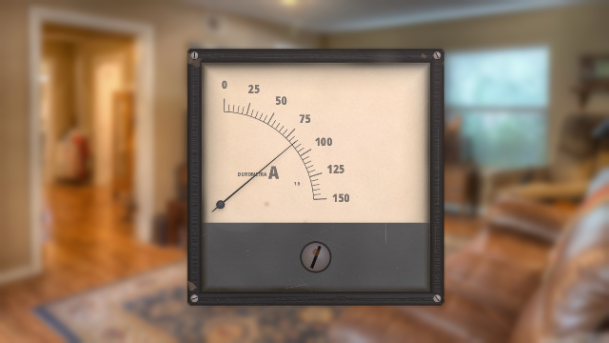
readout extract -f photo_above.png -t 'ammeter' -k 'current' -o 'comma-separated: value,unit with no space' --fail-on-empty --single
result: 85,A
